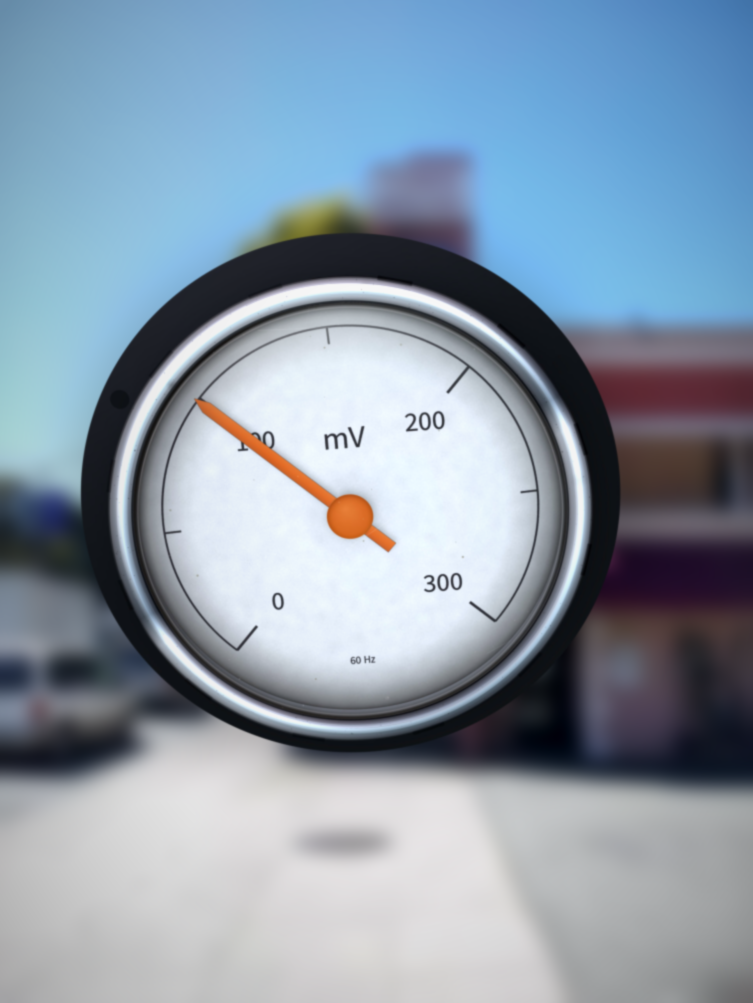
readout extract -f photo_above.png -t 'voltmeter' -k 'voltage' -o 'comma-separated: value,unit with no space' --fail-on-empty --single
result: 100,mV
